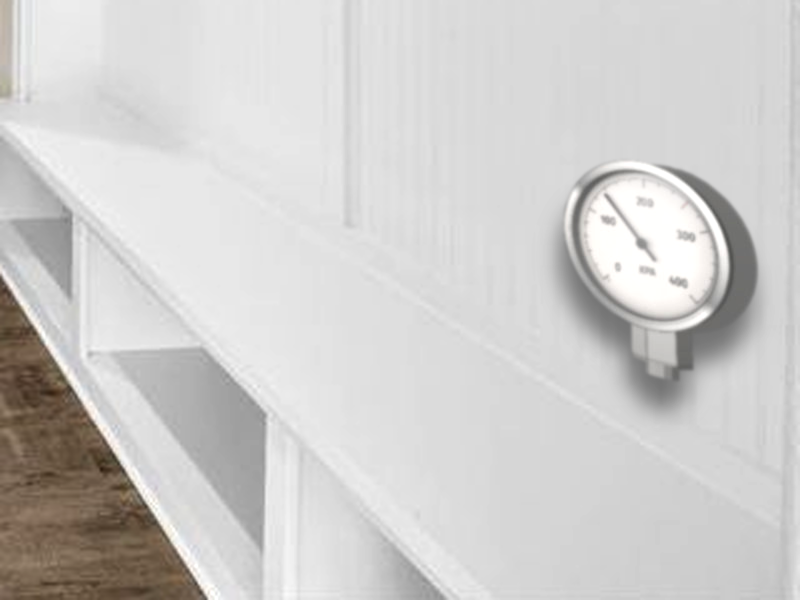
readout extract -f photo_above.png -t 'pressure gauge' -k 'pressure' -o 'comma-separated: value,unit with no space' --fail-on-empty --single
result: 140,kPa
